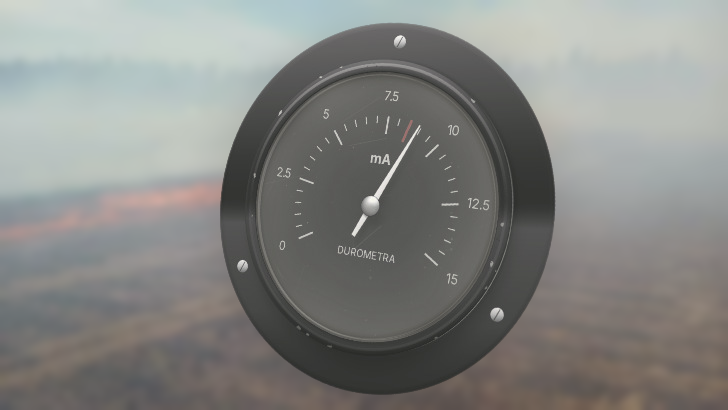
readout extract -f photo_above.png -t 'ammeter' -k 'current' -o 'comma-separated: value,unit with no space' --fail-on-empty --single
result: 9,mA
